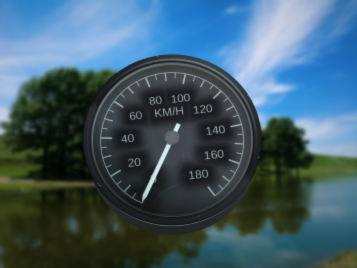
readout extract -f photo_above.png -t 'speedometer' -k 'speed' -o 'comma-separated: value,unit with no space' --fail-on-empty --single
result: 0,km/h
